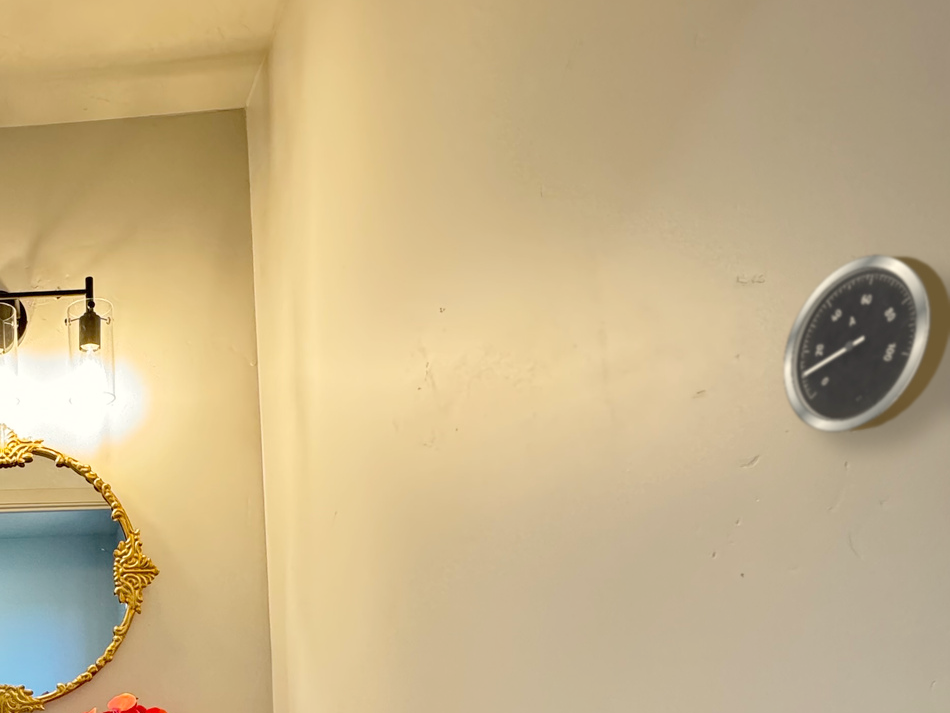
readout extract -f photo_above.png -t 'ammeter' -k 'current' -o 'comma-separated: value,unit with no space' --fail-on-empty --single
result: 10,A
